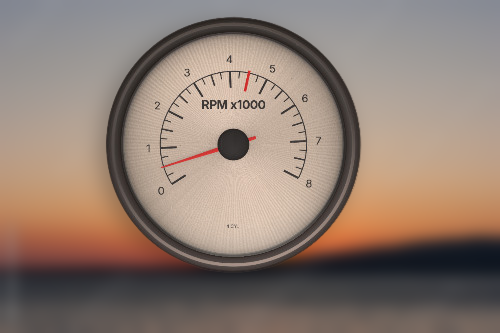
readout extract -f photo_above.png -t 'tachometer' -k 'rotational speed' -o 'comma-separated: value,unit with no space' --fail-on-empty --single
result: 500,rpm
